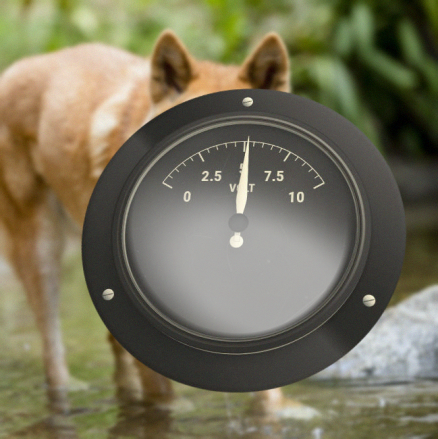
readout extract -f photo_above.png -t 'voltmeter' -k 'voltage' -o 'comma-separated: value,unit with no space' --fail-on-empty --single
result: 5.25,V
